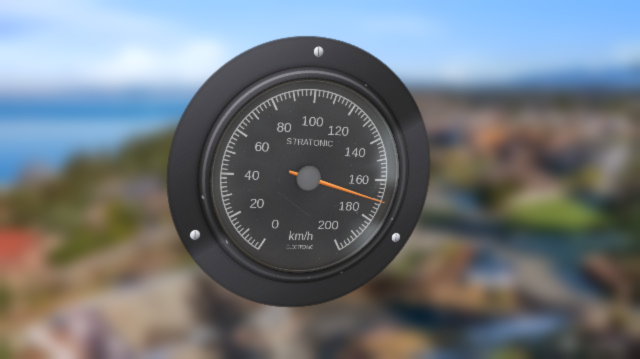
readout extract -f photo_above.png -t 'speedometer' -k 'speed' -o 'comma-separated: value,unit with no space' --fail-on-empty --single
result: 170,km/h
